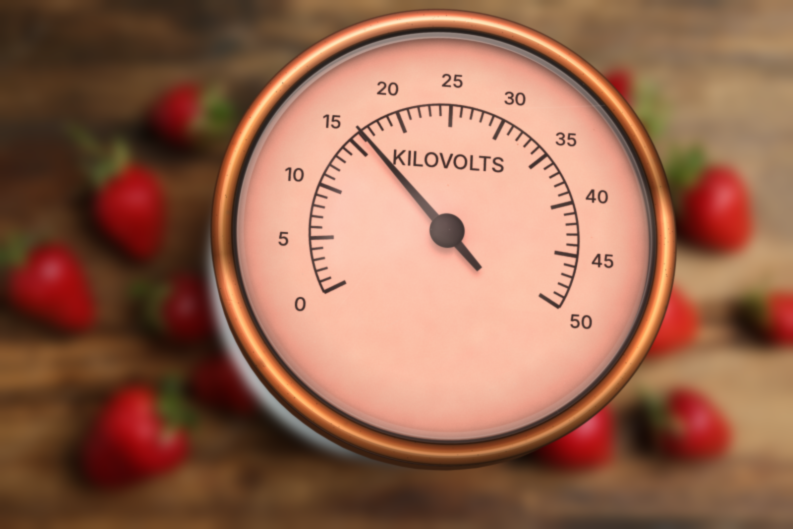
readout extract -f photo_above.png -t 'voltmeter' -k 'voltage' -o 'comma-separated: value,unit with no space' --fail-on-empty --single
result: 16,kV
